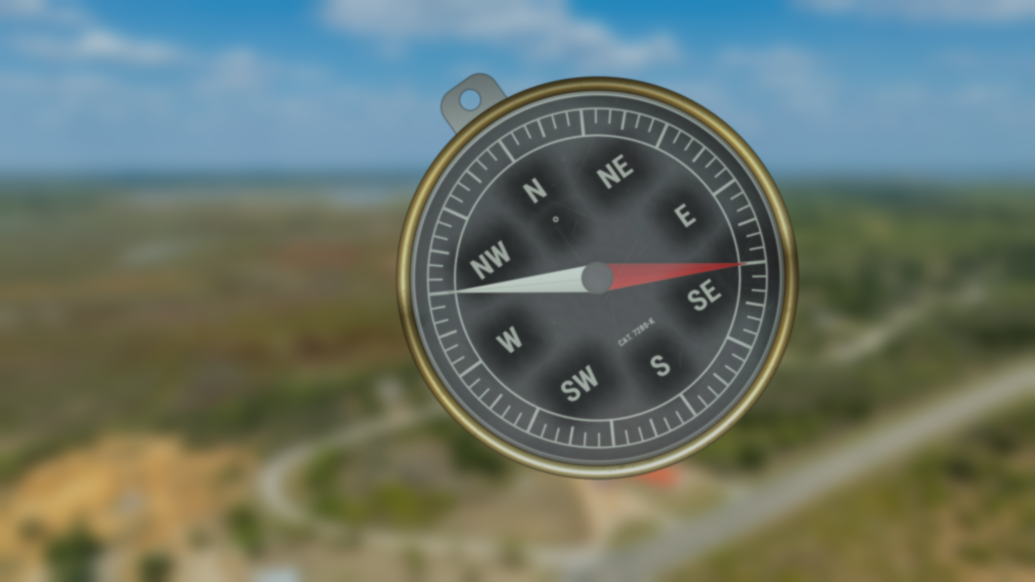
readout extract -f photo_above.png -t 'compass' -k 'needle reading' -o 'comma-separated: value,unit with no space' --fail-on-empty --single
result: 120,°
